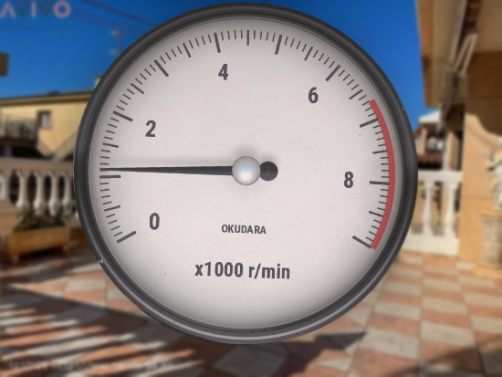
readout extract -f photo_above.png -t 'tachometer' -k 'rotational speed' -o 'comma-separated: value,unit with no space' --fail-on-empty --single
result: 1100,rpm
